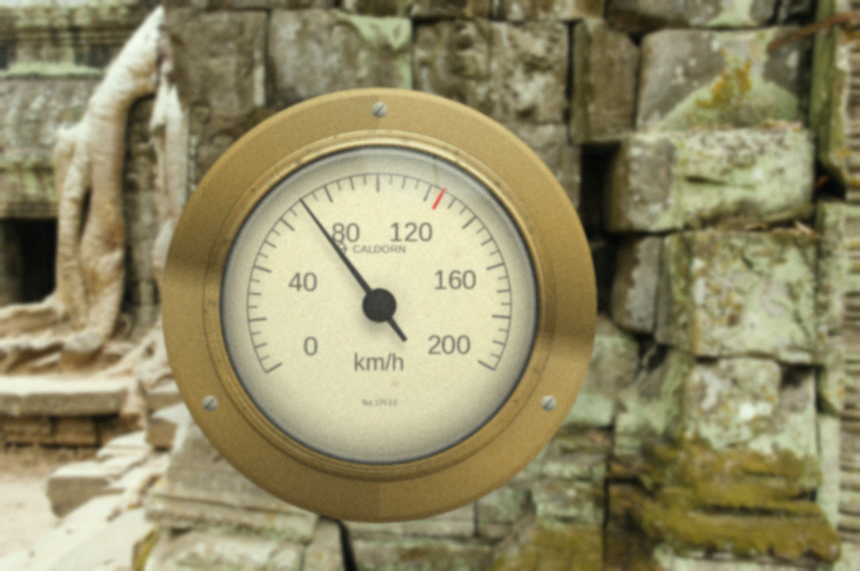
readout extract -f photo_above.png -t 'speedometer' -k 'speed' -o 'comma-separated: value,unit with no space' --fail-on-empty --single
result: 70,km/h
